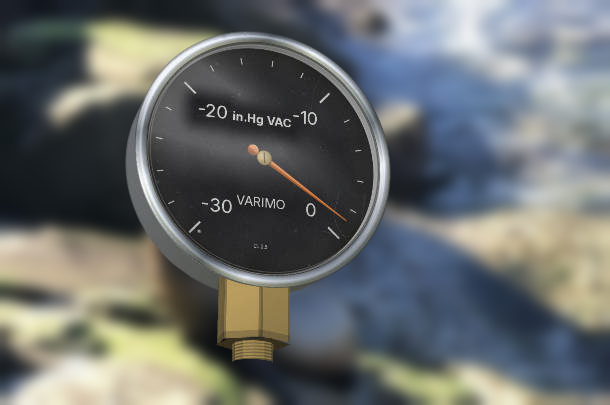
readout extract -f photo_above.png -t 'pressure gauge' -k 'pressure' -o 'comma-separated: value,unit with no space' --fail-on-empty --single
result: -1,inHg
